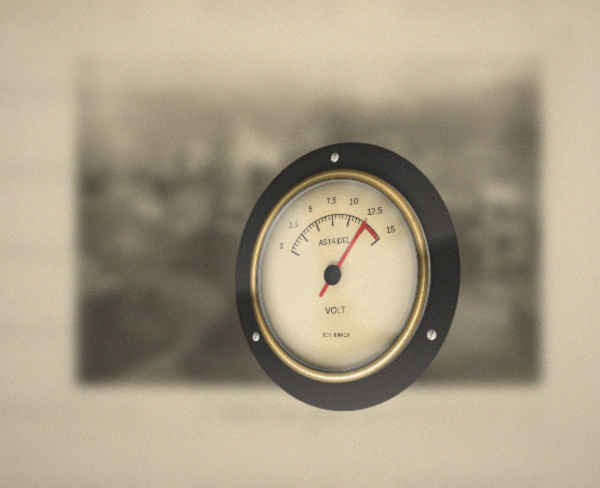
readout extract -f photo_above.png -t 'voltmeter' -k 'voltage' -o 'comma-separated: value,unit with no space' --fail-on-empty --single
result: 12.5,V
